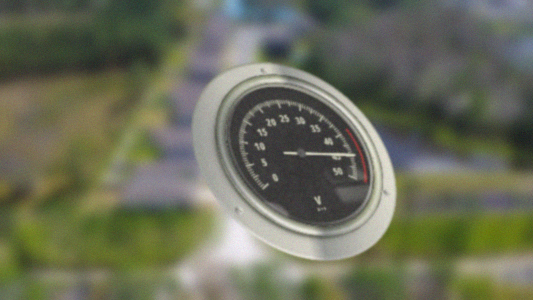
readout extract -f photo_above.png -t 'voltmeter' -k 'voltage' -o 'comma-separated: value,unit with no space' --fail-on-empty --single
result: 45,V
